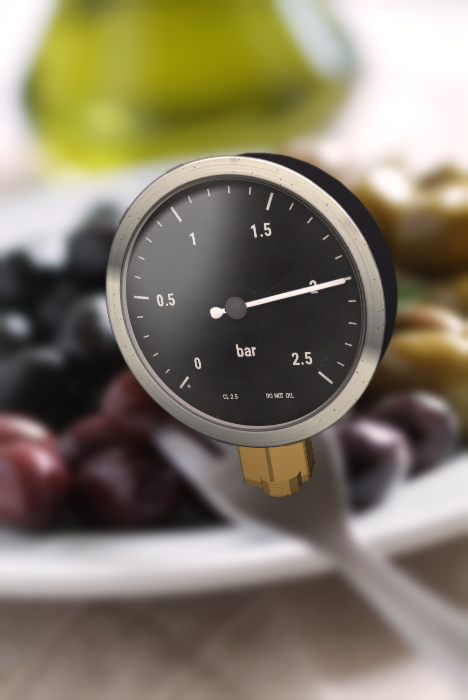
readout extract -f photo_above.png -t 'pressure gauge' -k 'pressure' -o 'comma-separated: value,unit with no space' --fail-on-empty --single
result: 2,bar
